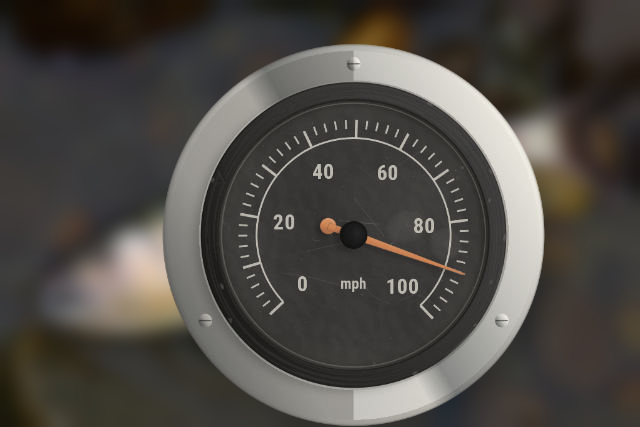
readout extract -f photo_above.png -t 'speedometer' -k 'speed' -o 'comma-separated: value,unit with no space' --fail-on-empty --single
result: 90,mph
